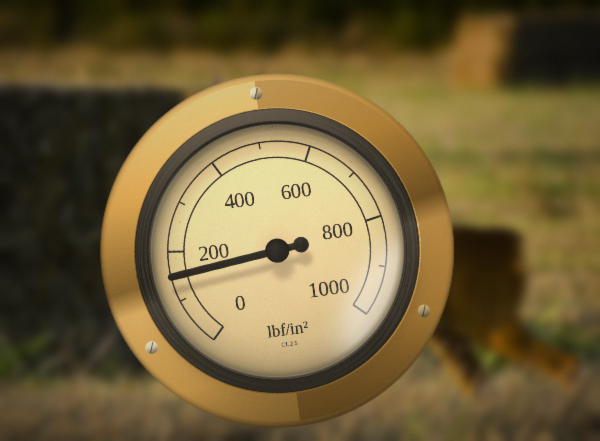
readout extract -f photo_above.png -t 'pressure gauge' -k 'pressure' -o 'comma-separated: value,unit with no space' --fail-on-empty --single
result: 150,psi
